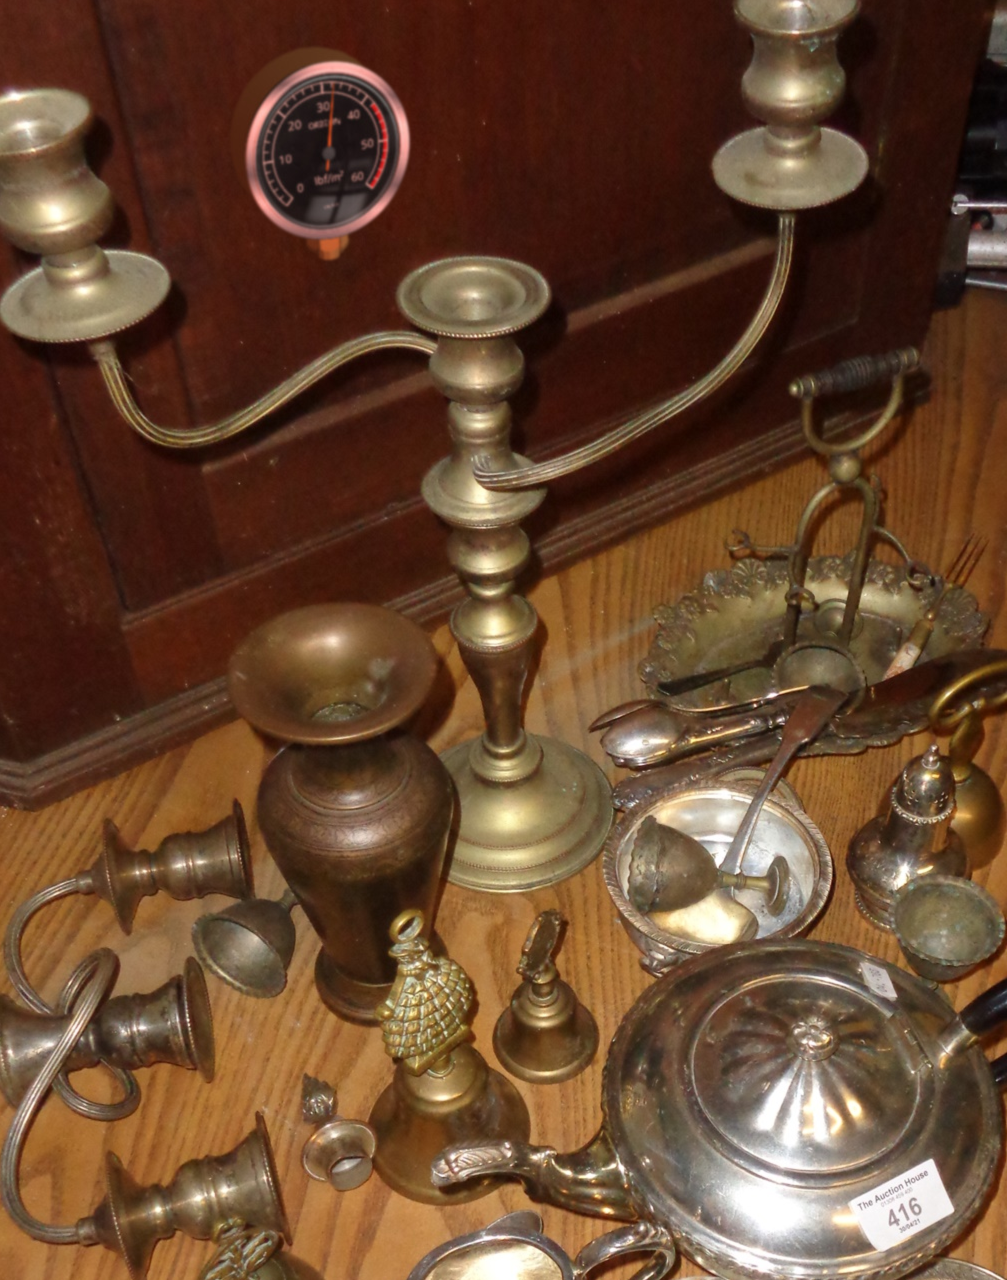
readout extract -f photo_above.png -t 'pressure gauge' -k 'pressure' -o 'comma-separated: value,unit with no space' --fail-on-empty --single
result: 32,psi
